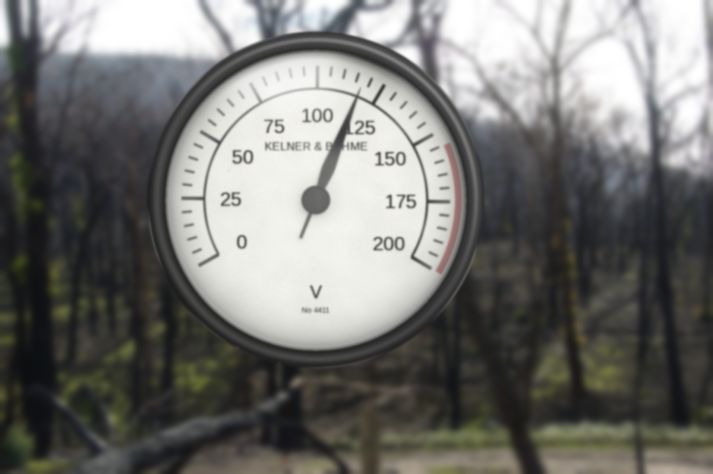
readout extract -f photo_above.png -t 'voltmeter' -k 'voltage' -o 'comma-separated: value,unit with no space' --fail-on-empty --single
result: 117.5,V
